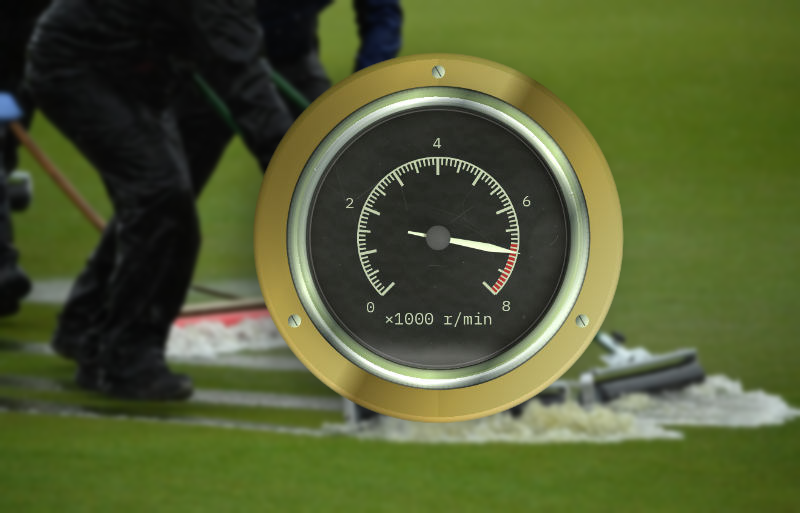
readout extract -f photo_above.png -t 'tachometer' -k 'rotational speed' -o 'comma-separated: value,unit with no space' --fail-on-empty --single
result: 7000,rpm
